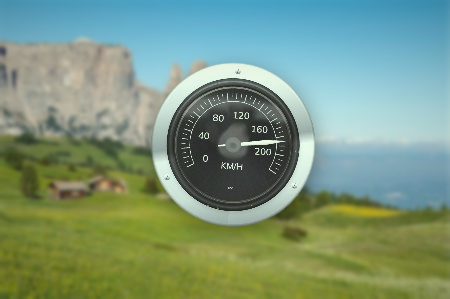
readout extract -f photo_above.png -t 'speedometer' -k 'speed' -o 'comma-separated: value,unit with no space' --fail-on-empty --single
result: 185,km/h
